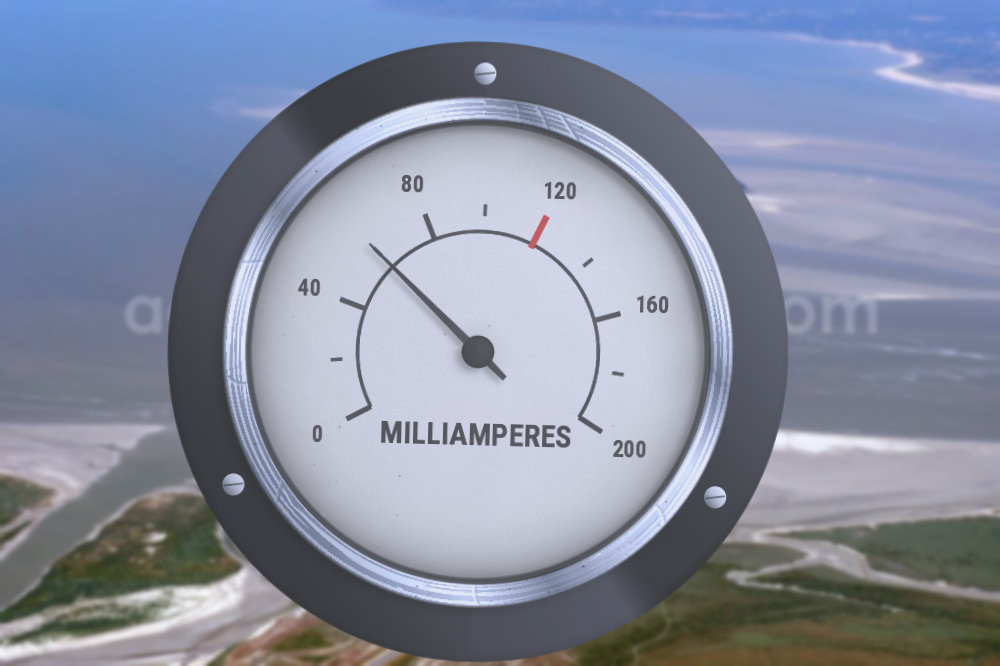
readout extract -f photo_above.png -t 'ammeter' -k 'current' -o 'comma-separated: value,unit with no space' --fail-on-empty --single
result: 60,mA
